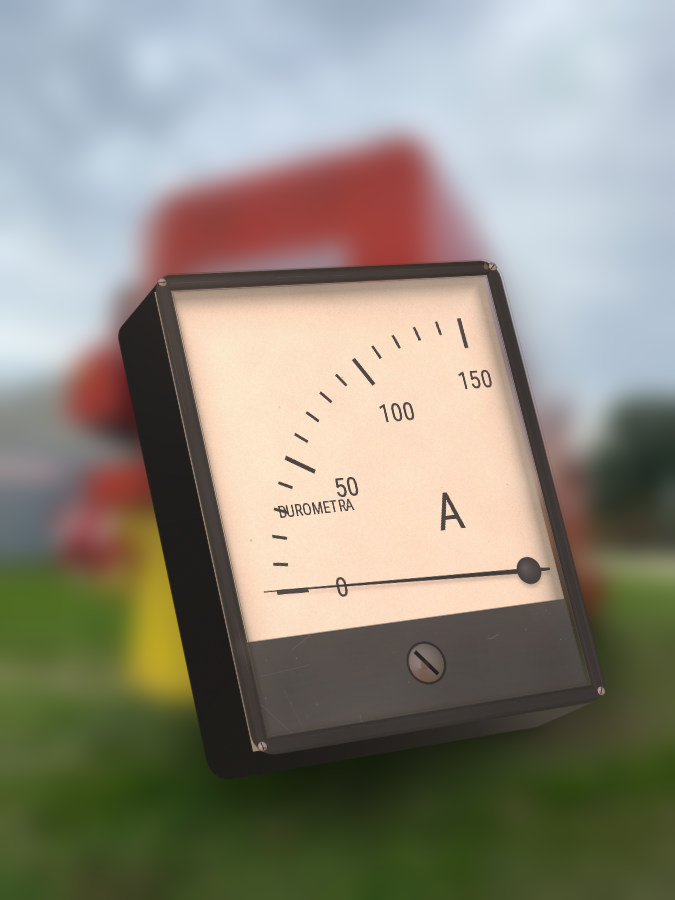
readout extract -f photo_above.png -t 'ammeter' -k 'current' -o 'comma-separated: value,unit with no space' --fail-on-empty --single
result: 0,A
